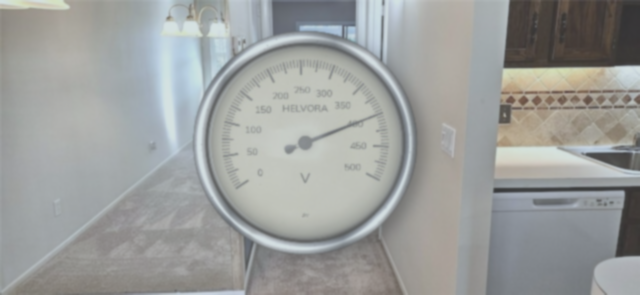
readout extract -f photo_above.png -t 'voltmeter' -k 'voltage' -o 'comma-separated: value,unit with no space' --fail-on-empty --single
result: 400,V
